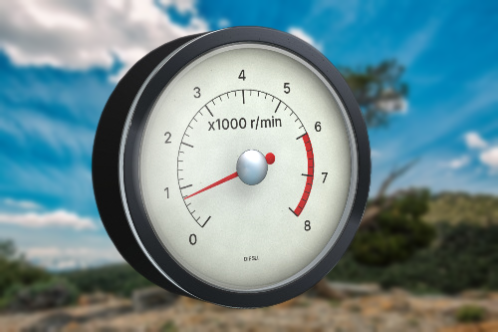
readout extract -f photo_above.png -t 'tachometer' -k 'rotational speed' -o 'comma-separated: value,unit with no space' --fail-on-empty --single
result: 800,rpm
